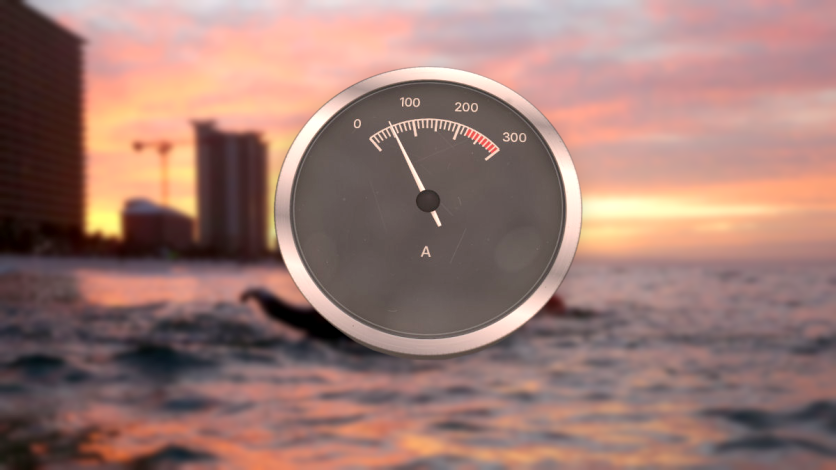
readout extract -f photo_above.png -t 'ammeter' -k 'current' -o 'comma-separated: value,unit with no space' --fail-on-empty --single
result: 50,A
